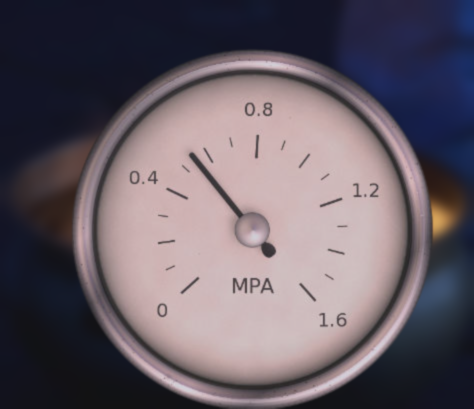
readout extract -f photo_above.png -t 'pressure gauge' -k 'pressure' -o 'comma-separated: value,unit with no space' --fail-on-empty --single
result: 0.55,MPa
